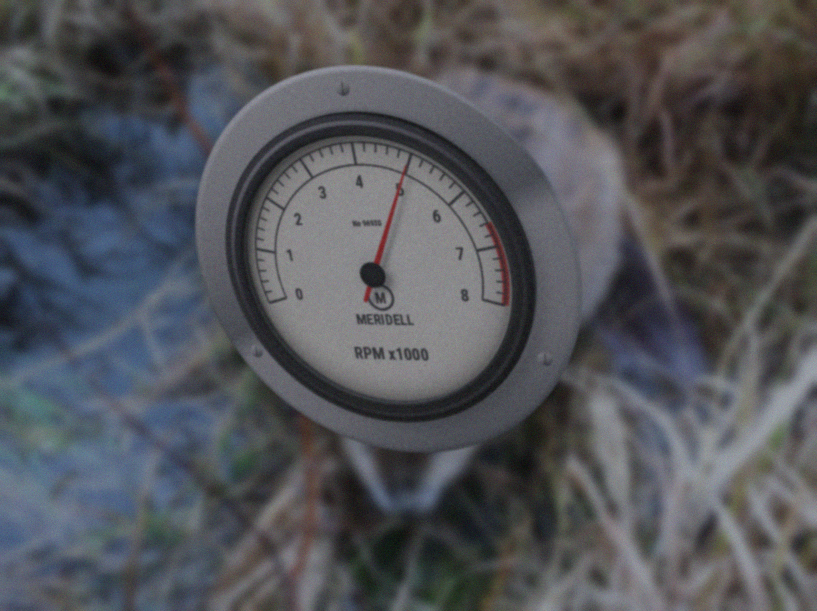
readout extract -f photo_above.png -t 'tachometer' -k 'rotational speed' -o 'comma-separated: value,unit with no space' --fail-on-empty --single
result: 5000,rpm
